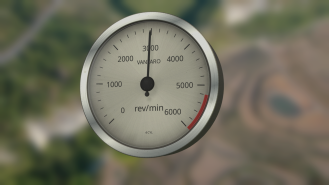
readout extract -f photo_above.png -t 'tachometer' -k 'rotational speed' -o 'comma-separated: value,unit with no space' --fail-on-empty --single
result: 3000,rpm
